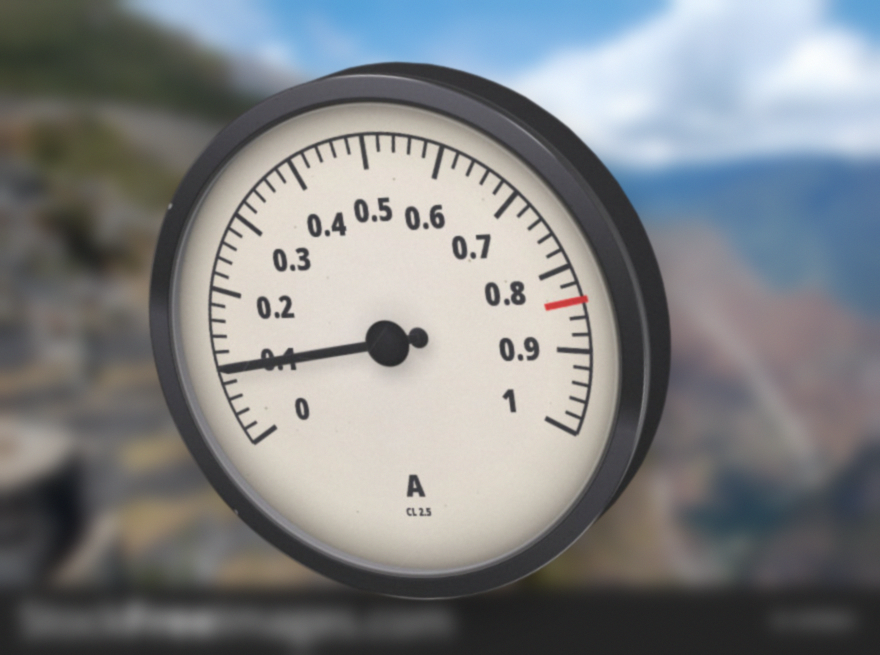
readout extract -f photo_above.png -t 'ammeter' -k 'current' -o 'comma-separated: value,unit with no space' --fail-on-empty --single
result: 0.1,A
